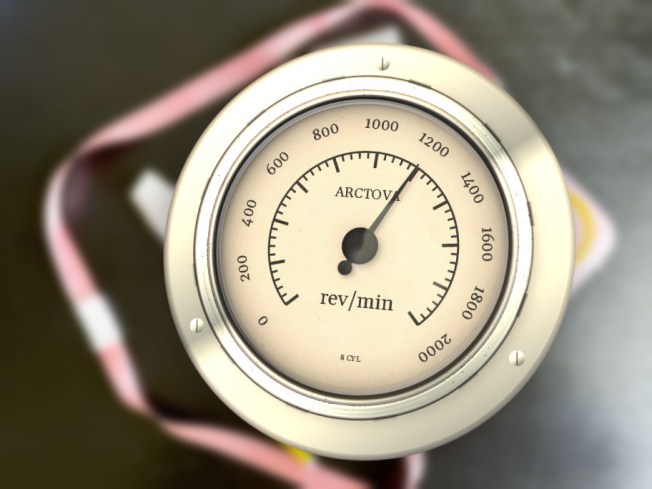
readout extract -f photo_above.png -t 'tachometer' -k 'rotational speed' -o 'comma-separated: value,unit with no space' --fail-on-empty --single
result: 1200,rpm
